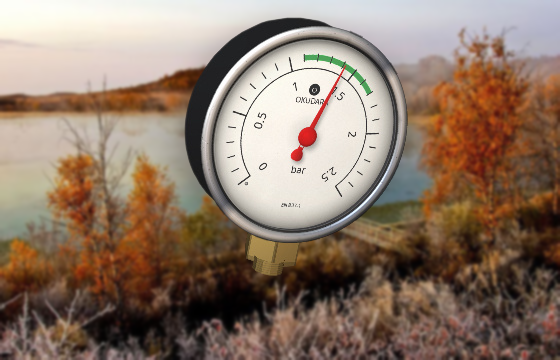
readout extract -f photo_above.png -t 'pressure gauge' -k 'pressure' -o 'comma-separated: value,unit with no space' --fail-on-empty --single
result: 1.4,bar
